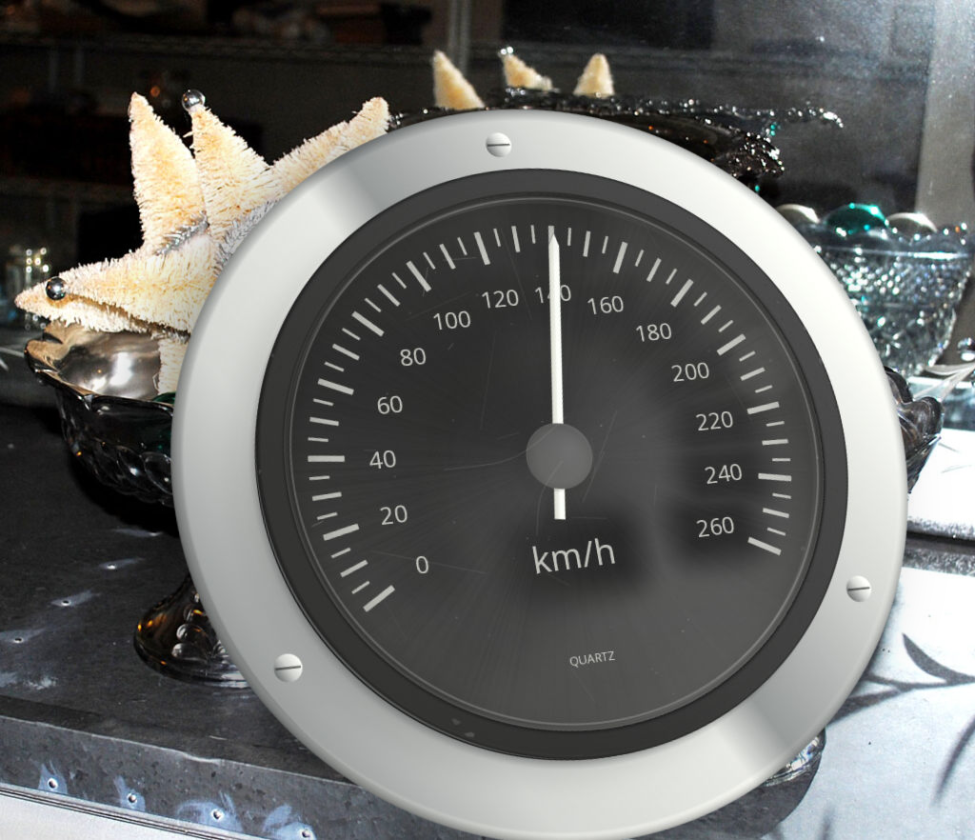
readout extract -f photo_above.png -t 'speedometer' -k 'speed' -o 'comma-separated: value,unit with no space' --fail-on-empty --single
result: 140,km/h
